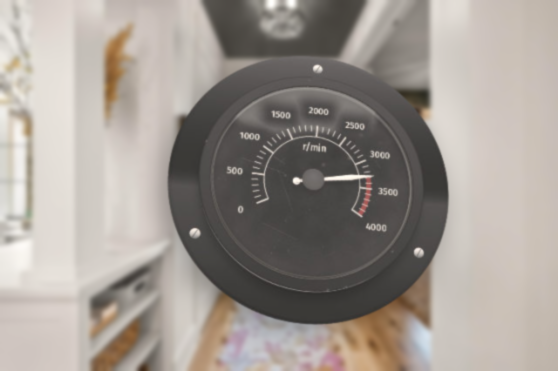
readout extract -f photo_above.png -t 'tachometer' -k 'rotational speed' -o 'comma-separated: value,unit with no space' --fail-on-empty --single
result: 3300,rpm
